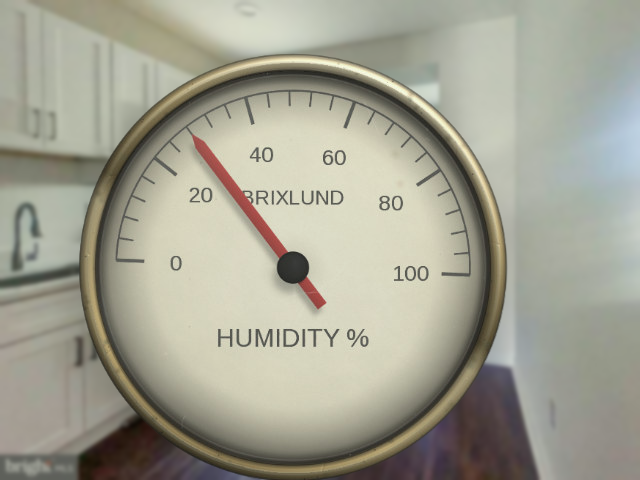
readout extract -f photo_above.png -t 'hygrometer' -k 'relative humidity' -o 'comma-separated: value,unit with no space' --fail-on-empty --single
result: 28,%
